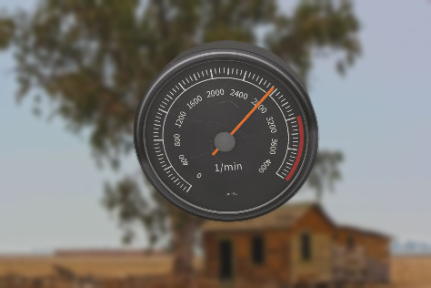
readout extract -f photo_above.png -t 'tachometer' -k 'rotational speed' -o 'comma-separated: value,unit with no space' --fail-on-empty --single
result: 2750,rpm
